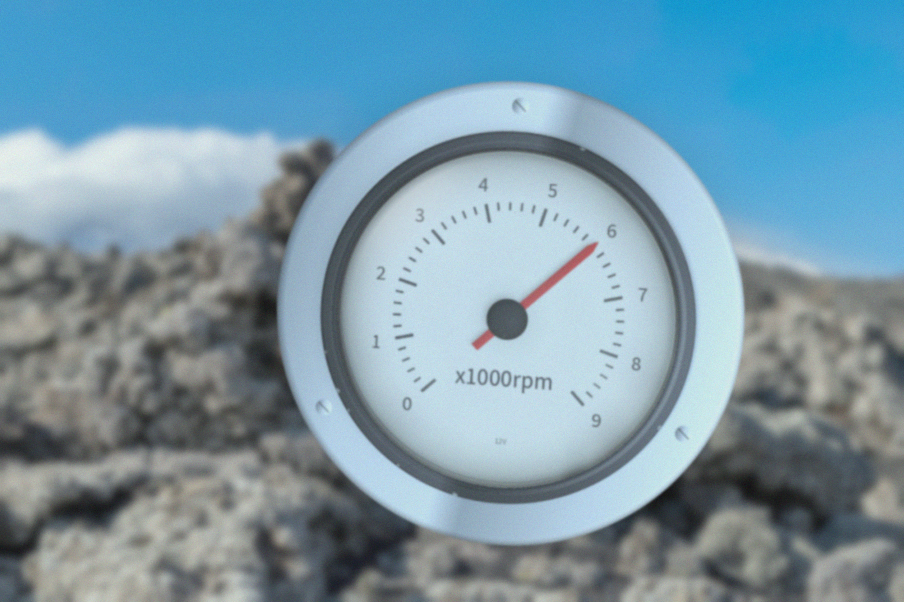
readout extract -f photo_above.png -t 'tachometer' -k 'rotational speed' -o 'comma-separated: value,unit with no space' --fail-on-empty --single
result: 6000,rpm
